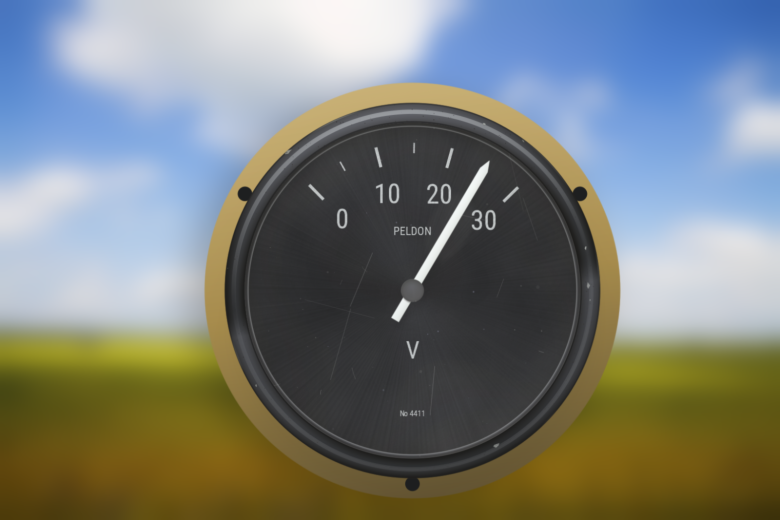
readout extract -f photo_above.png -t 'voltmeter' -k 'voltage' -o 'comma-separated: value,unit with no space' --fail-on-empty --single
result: 25,V
